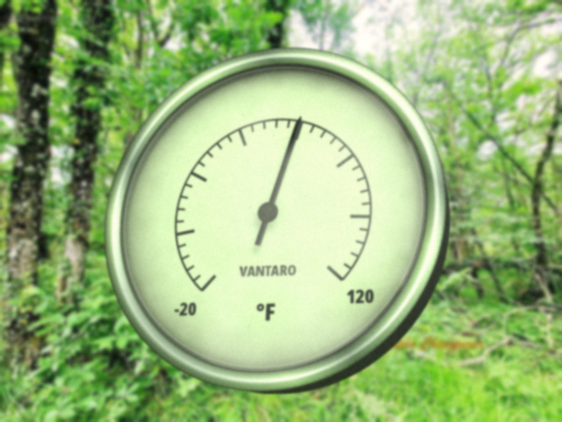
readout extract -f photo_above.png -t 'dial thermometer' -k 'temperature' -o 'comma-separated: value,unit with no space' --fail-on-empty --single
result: 60,°F
